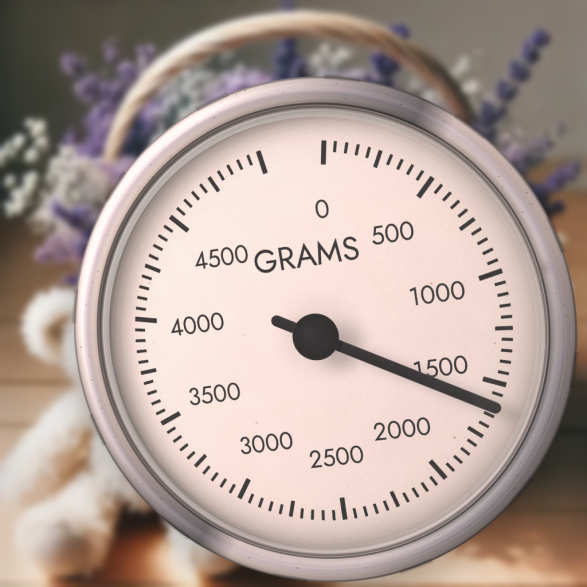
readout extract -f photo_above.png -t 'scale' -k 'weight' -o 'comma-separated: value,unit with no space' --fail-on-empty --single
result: 1600,g
